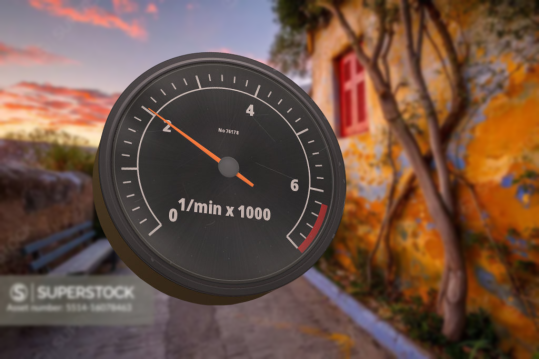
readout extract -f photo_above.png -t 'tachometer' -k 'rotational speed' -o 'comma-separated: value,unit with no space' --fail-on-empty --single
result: 2000,rpm
